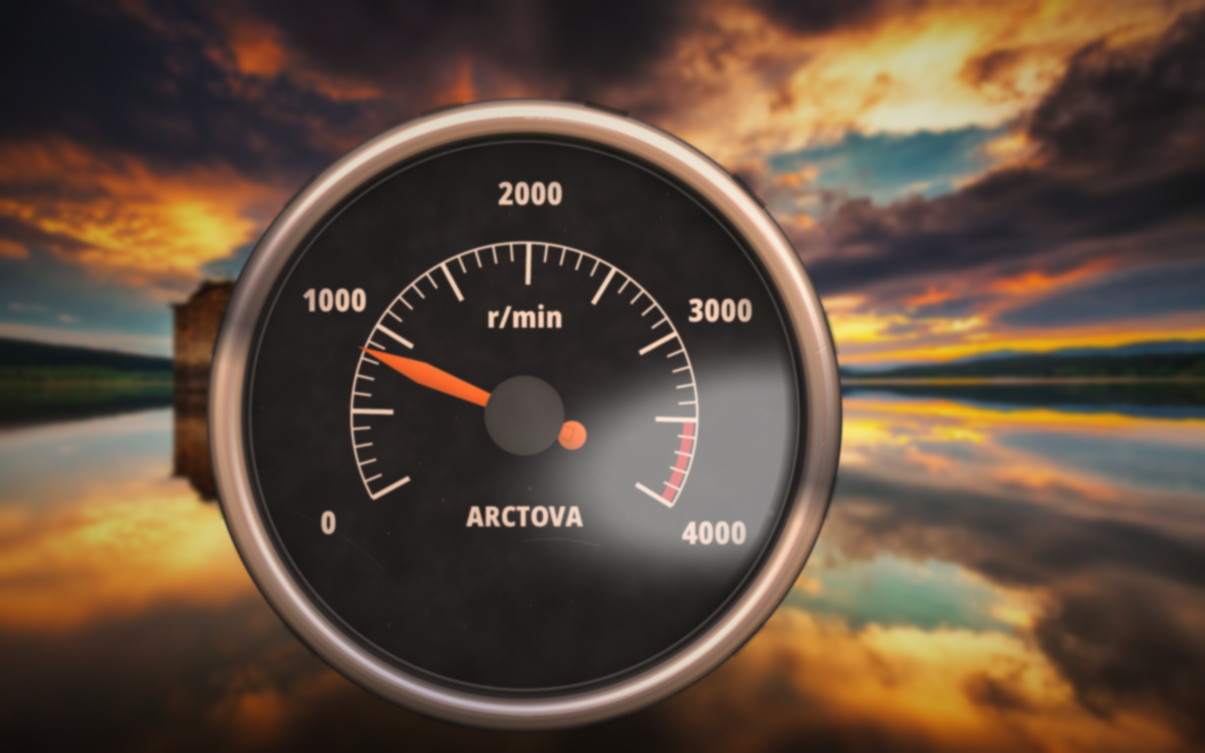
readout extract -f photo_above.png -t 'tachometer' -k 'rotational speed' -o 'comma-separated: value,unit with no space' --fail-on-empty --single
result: 850,rpm
